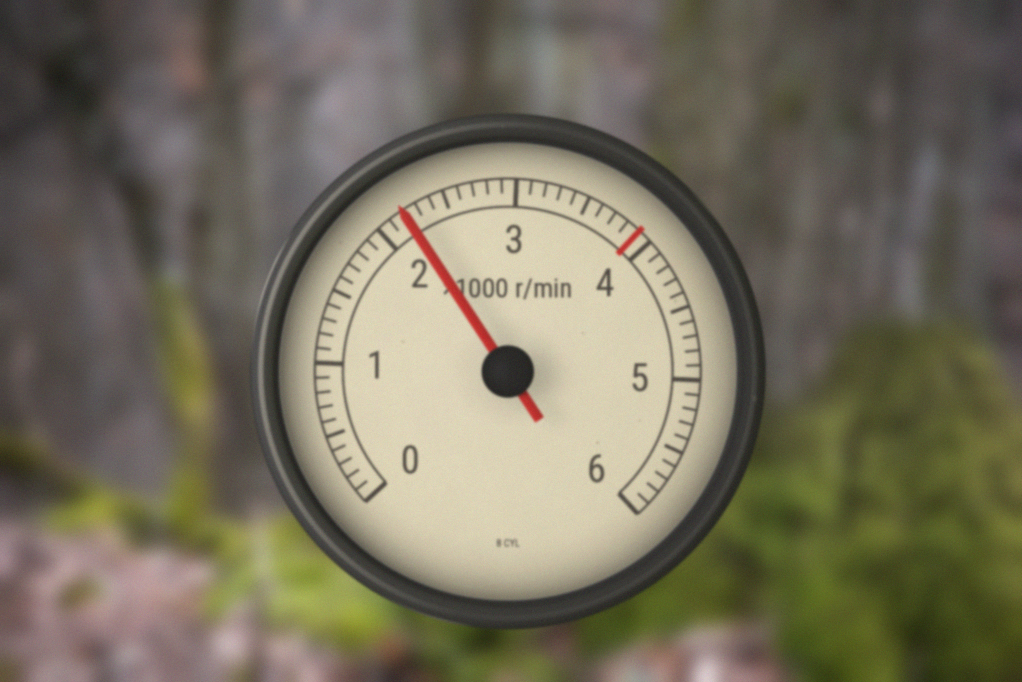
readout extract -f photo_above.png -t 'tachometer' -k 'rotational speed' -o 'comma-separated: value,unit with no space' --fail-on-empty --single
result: 2200,rpm
